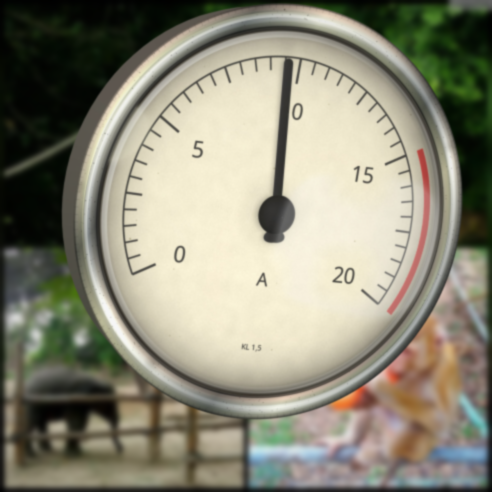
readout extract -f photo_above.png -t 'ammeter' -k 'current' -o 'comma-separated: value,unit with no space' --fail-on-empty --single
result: 9.5,A
